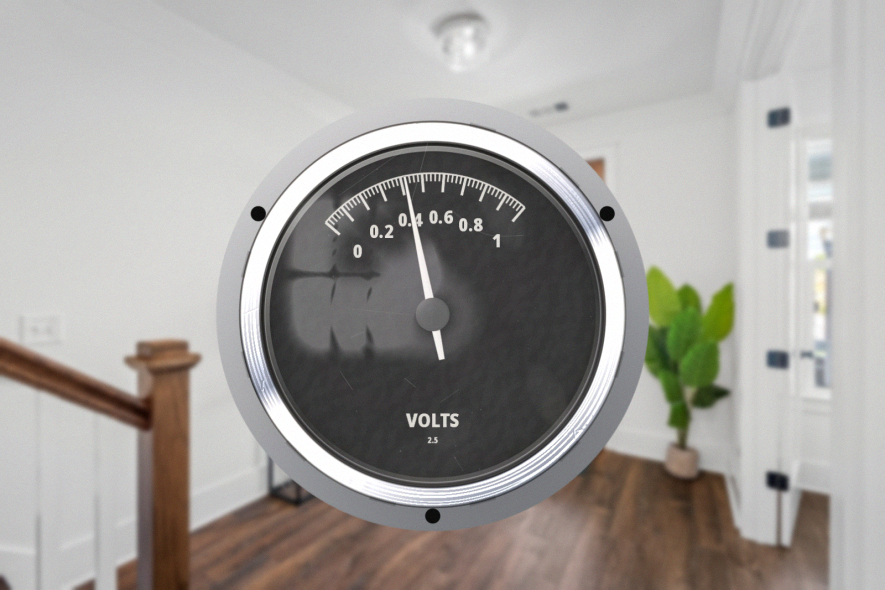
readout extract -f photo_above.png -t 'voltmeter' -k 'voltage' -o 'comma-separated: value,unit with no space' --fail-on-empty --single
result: 0.42,V
